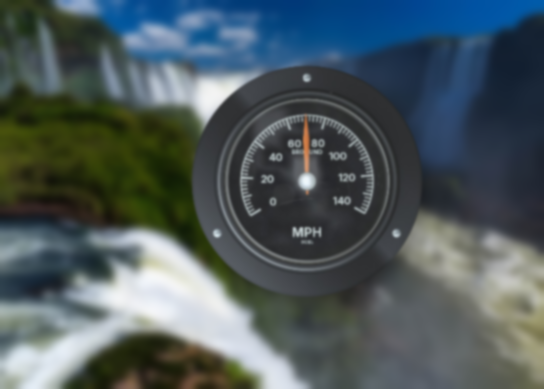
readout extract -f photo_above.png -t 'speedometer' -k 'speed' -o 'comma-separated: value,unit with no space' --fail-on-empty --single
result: 70,mph
